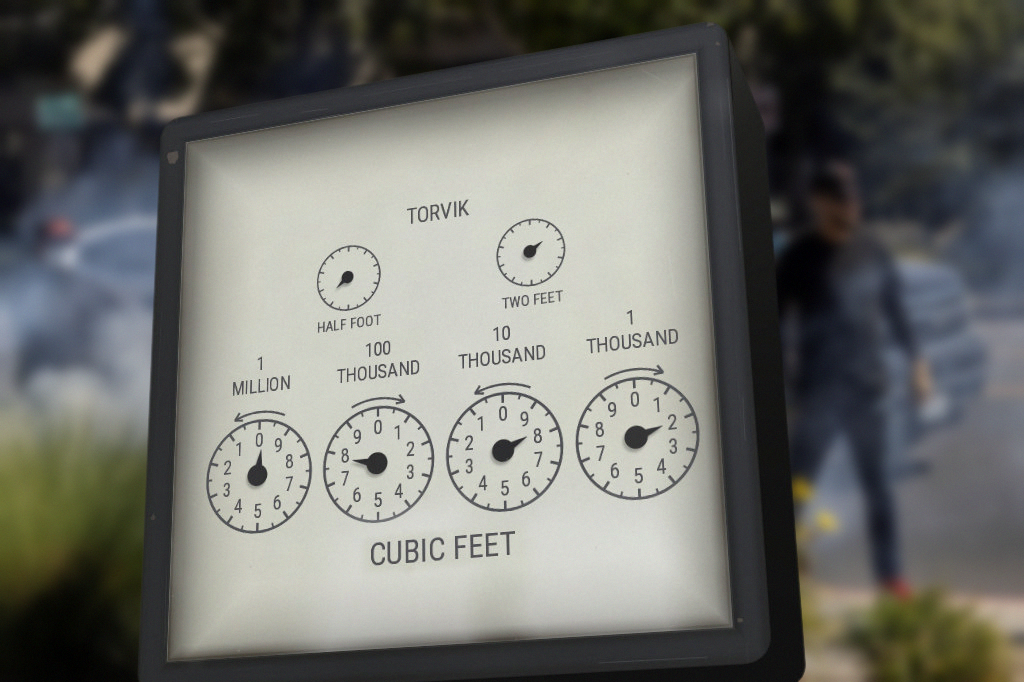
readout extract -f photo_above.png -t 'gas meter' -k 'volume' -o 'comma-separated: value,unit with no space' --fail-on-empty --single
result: 978200,ft³
